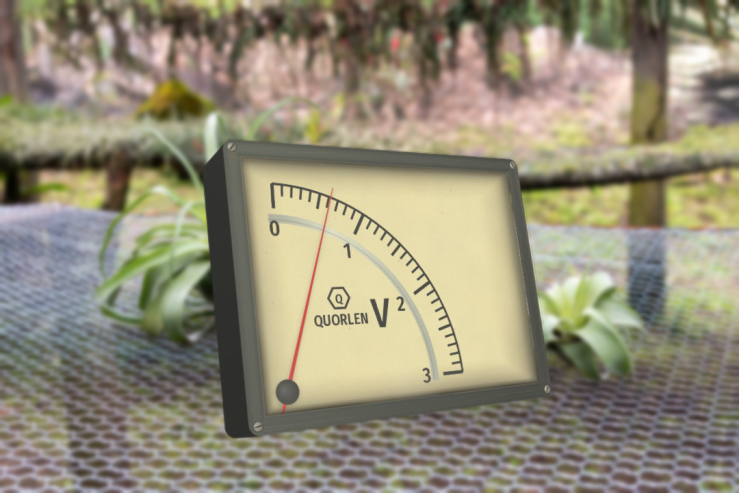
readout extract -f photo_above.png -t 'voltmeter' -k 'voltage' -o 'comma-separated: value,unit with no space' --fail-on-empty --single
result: 0.6,V
